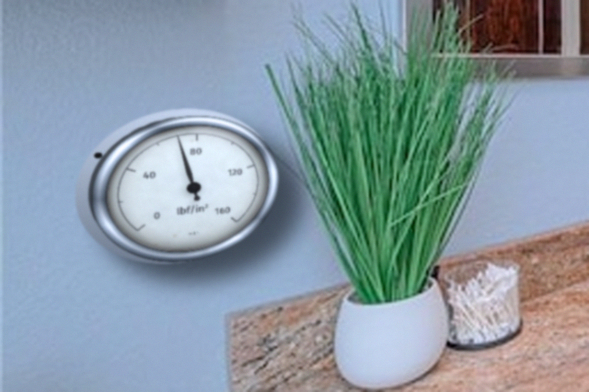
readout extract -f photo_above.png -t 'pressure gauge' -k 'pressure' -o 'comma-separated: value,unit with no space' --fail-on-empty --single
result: 70,psi
